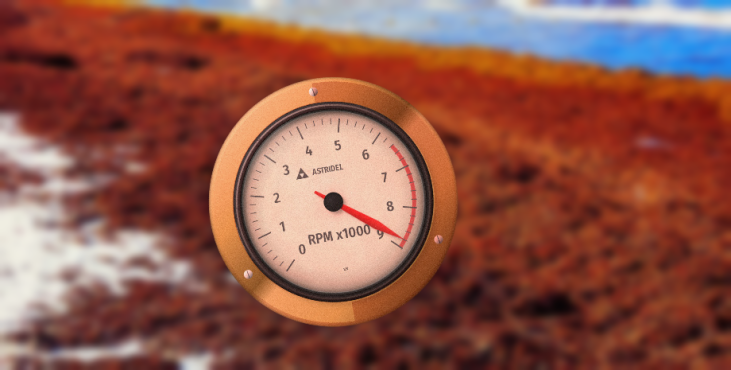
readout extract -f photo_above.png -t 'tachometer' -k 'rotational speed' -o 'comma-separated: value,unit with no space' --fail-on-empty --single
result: 8800,rpm
